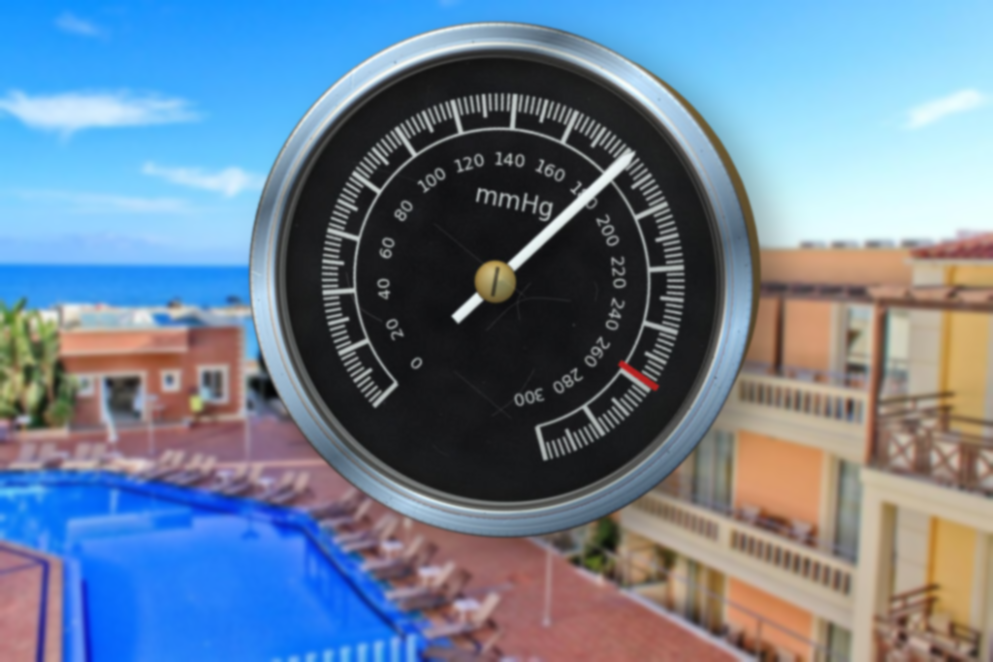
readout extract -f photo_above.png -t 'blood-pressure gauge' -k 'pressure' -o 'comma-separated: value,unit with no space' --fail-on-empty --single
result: 182,mmHg
